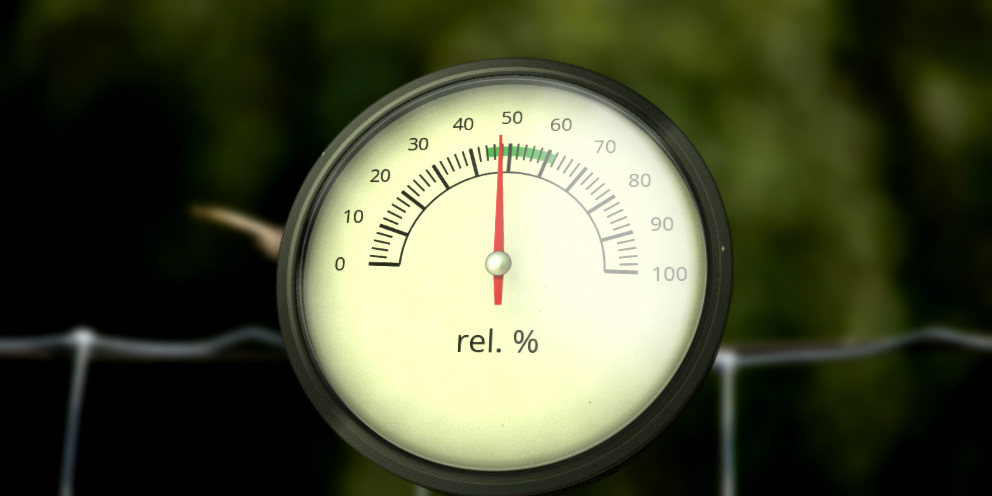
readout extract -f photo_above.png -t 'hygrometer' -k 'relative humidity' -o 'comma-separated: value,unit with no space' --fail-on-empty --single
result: 48,%
